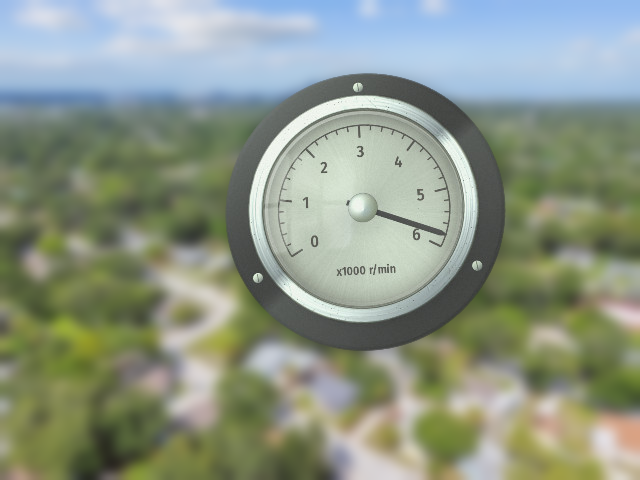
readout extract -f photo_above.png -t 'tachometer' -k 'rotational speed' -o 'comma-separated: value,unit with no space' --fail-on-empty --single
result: 5800,rpm
